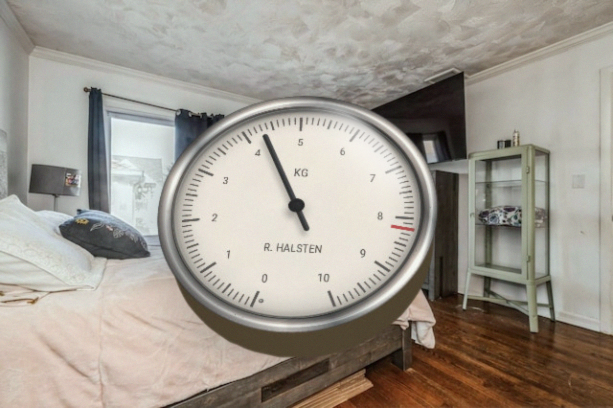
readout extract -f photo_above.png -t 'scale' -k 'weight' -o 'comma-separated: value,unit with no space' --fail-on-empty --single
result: 4.3,kg
